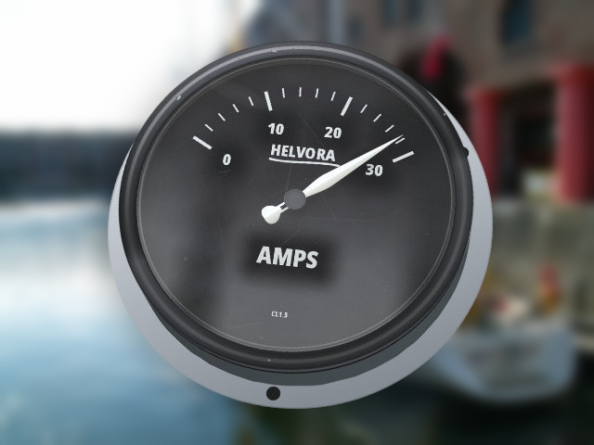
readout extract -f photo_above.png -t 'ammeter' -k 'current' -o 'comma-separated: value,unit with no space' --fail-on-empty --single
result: 28,A
